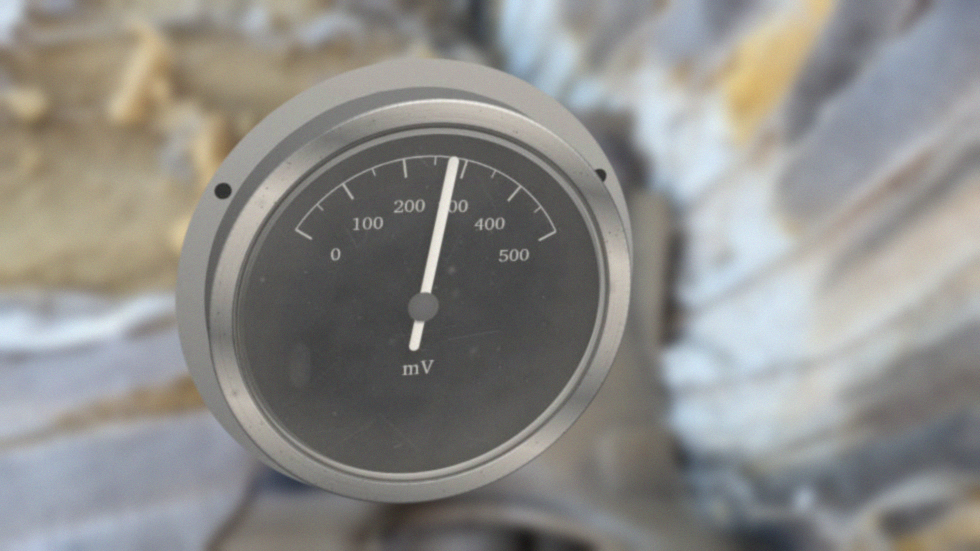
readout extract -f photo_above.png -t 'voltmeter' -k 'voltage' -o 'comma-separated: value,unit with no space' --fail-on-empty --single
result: 275,mV
